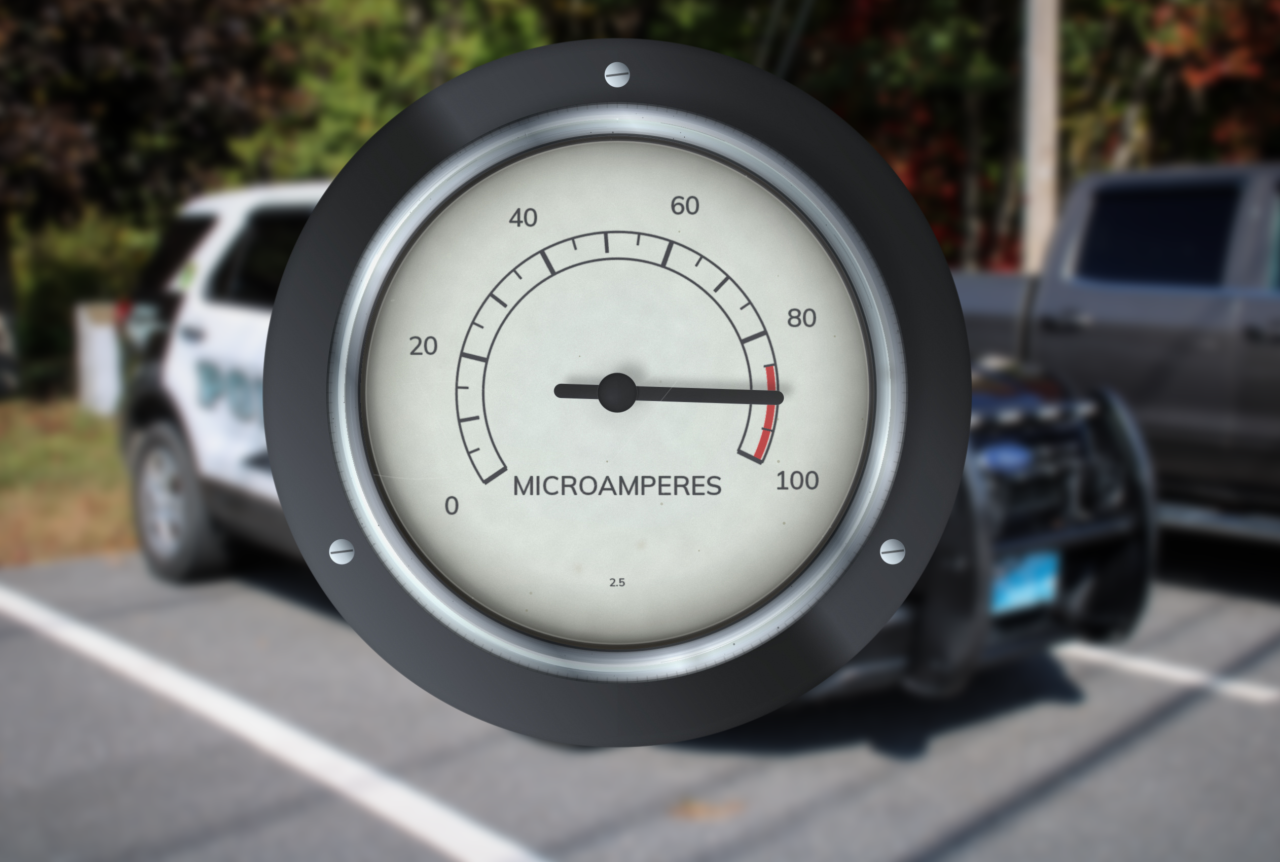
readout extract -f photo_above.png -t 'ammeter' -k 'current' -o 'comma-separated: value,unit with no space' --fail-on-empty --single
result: 90,µA
